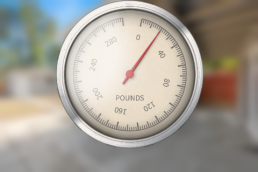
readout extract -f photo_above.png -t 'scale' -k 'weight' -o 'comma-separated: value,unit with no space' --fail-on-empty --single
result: 20,lb
